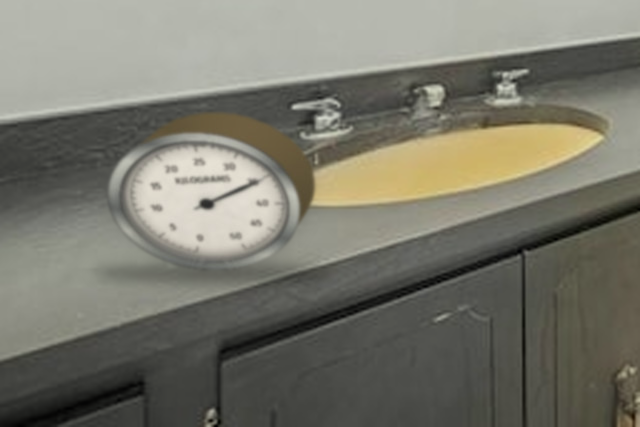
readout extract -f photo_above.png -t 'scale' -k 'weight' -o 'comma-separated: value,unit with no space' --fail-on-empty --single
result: 35,kg
